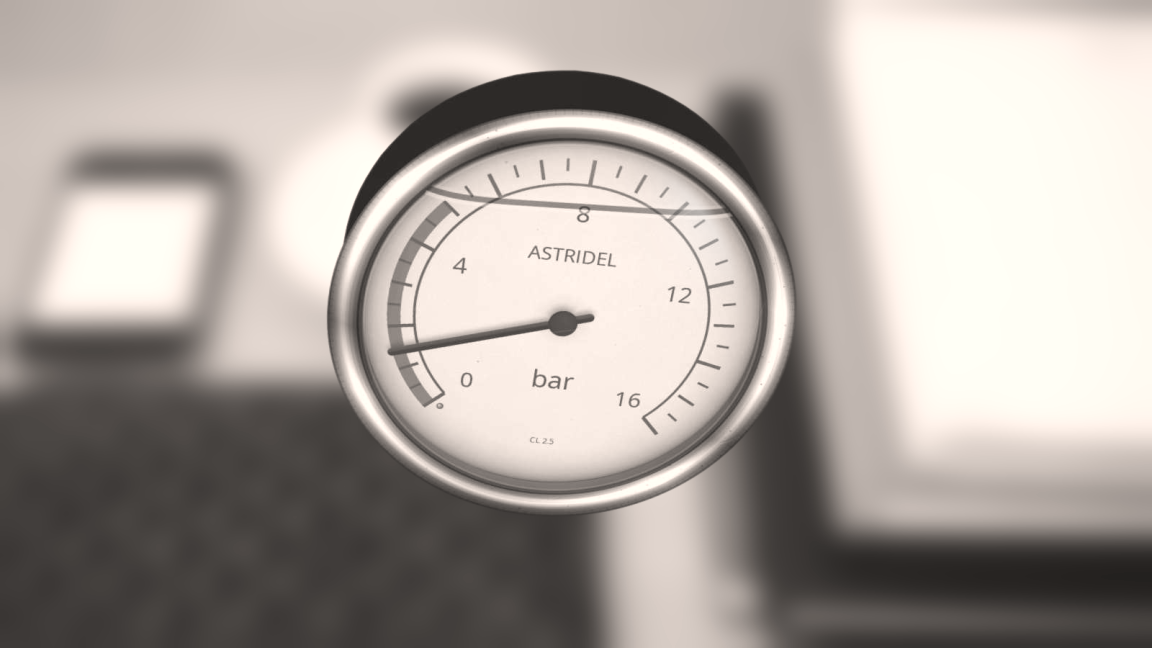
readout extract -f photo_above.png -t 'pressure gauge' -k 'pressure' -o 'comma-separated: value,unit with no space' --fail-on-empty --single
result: 1.5,bar
